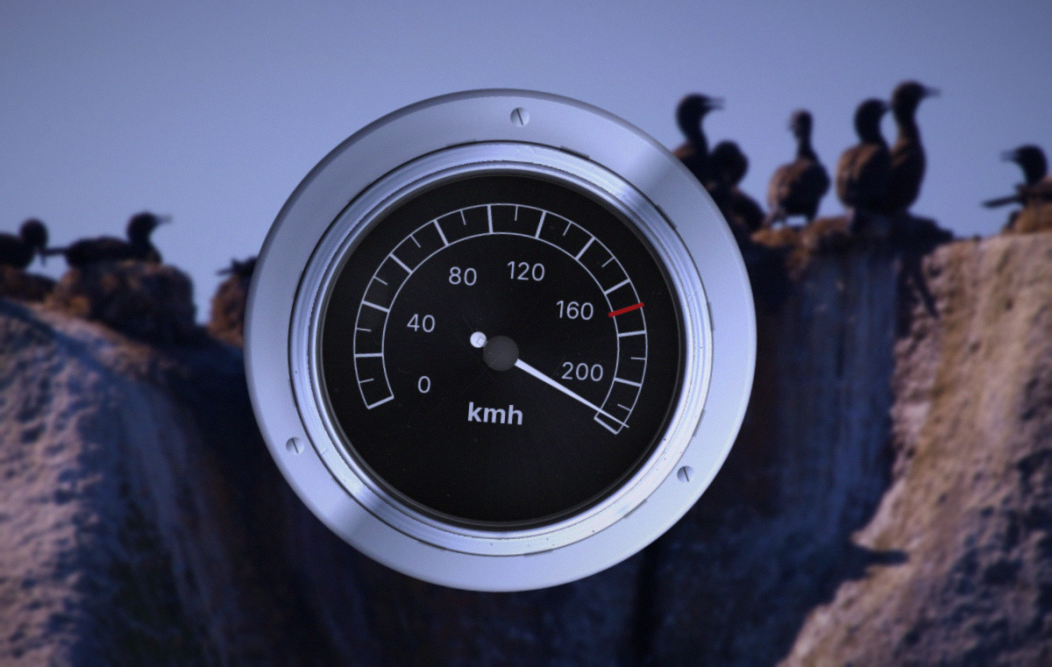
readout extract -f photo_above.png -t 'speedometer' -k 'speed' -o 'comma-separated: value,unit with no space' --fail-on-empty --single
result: 215,km/h
